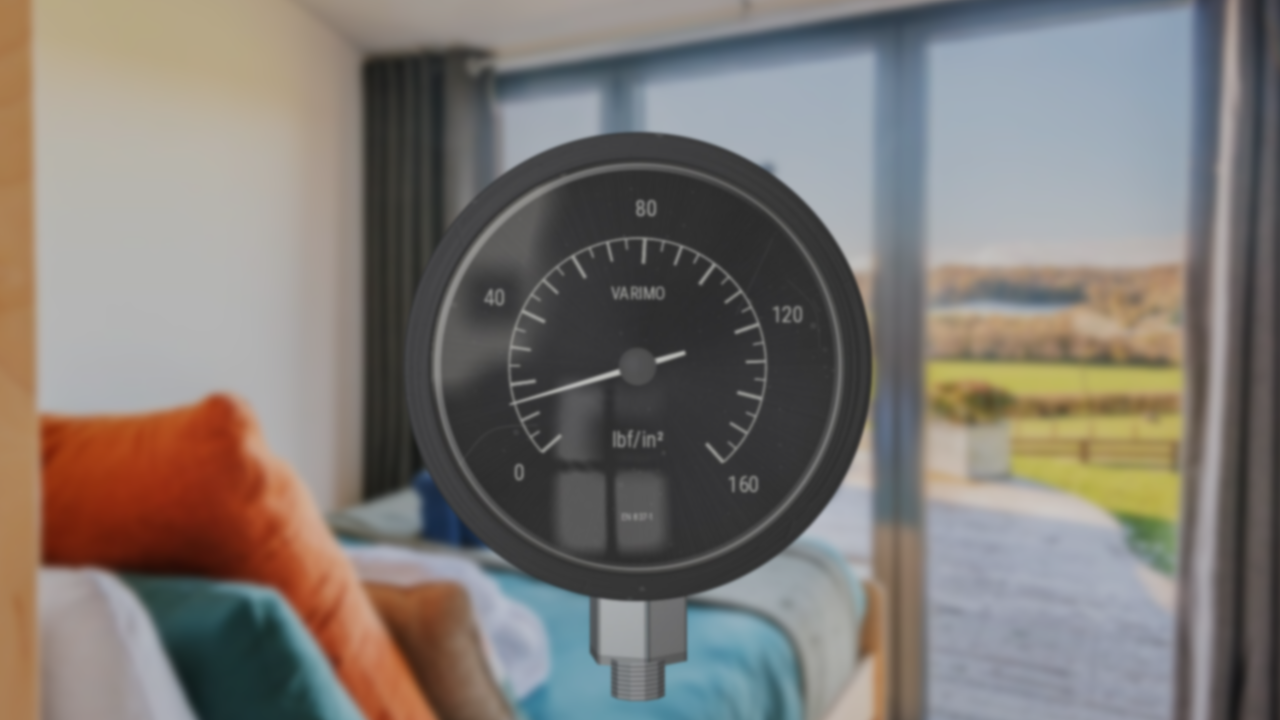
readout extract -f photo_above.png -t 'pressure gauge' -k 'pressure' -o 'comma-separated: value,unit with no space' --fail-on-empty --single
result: 15,psi
